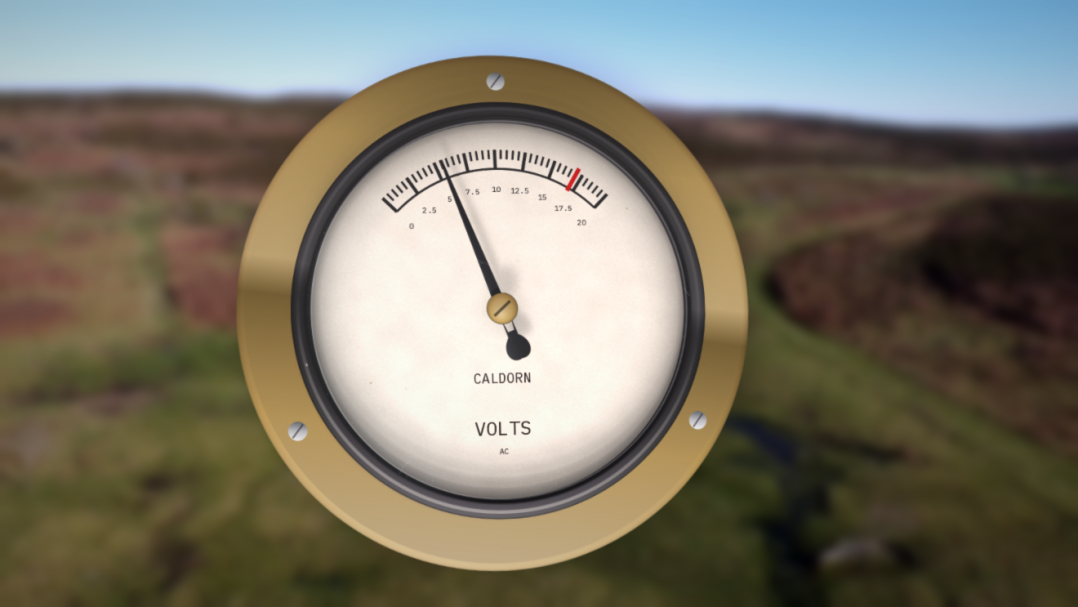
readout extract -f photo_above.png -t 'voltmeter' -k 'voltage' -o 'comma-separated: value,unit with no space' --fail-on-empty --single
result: 5.5,V
